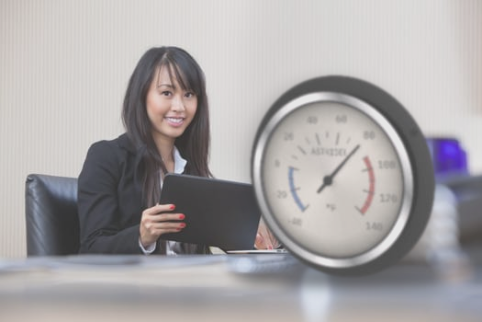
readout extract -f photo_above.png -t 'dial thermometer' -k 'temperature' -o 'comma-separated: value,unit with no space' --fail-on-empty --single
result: 80,°F
